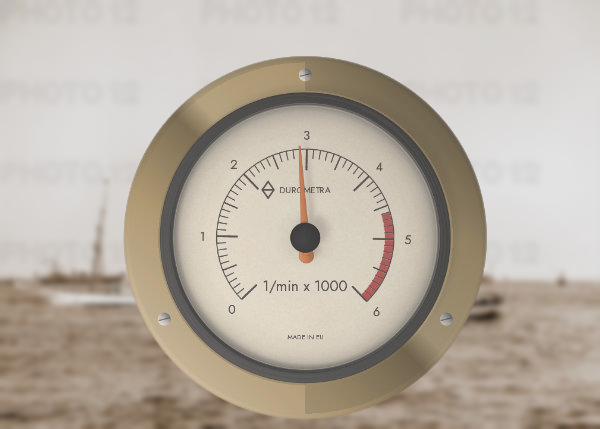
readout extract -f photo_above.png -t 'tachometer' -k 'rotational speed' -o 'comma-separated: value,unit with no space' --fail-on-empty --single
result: 2900,rpm
